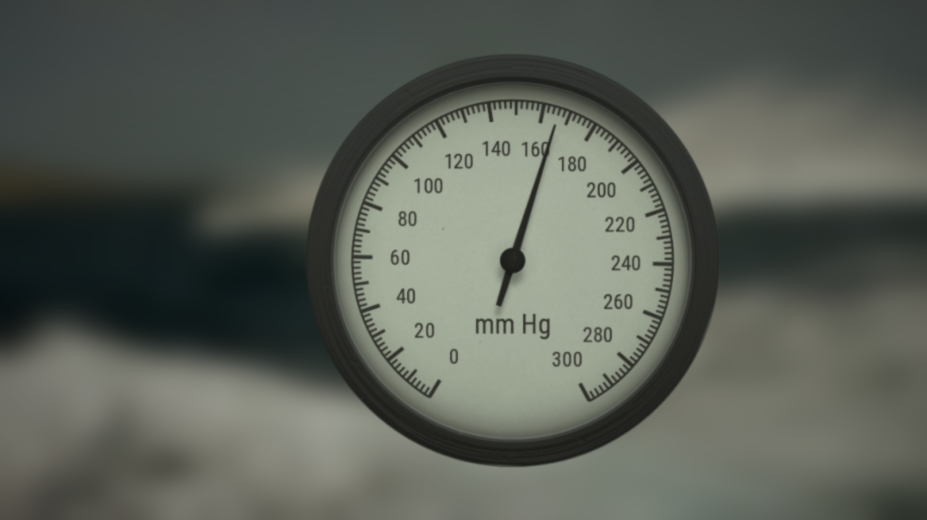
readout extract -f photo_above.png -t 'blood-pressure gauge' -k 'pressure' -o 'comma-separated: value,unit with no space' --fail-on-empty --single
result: 166,mmHg
